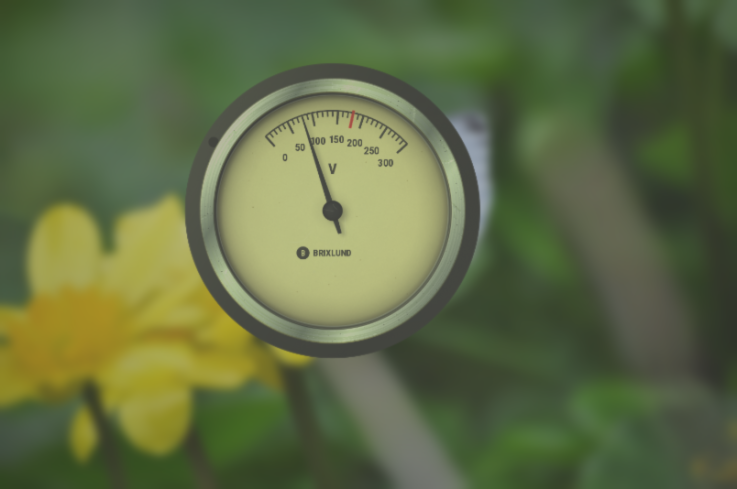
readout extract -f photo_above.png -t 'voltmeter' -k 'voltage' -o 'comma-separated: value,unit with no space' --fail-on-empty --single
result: 80,V
